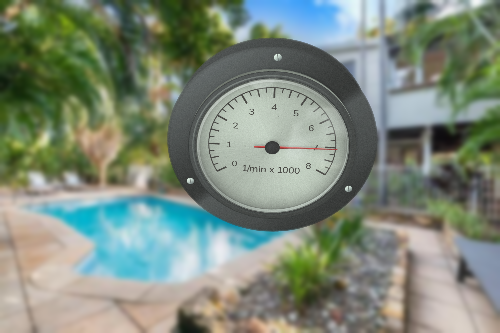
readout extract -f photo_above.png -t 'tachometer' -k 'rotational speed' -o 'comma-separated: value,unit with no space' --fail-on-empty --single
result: 7000,rpm
